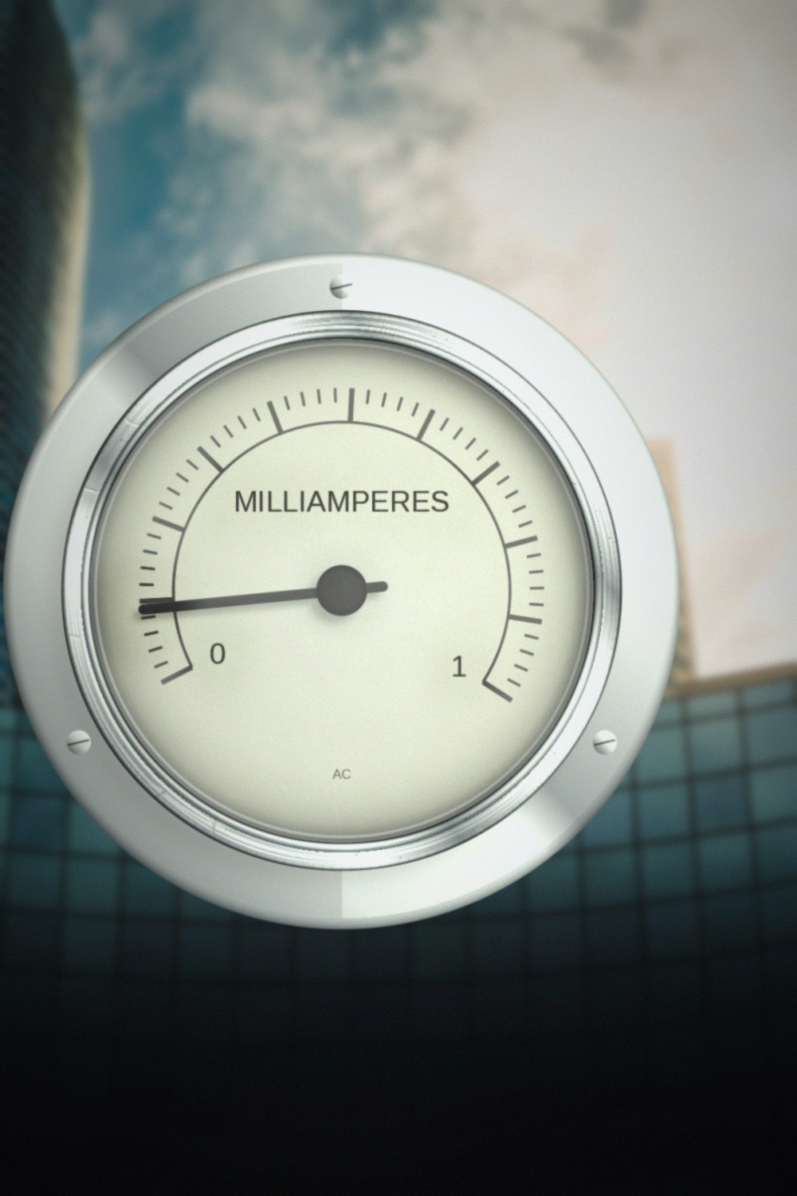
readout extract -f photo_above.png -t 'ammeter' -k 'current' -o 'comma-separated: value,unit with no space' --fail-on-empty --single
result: 0.09,mA
